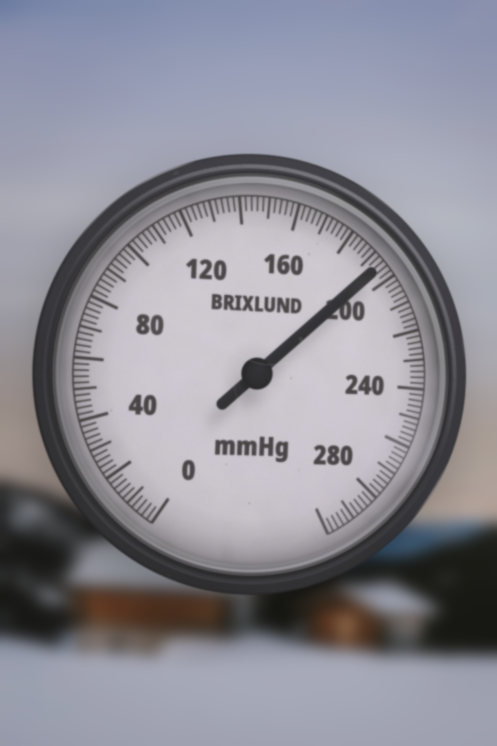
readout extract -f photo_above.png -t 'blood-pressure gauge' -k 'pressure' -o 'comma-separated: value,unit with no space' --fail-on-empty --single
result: 194,mmHg
